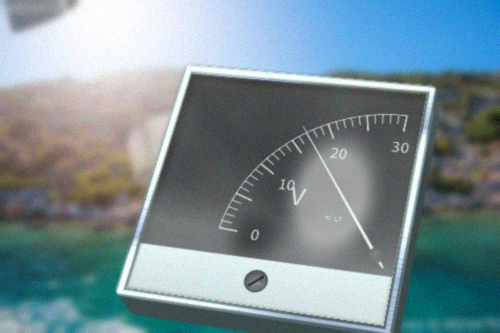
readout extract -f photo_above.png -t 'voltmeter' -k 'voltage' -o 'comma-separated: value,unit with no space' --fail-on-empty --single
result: 17,V
